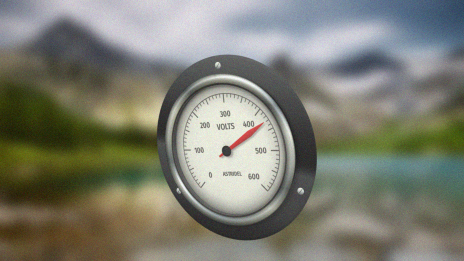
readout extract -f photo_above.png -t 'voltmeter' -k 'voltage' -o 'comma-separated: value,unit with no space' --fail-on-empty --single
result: 430,V
